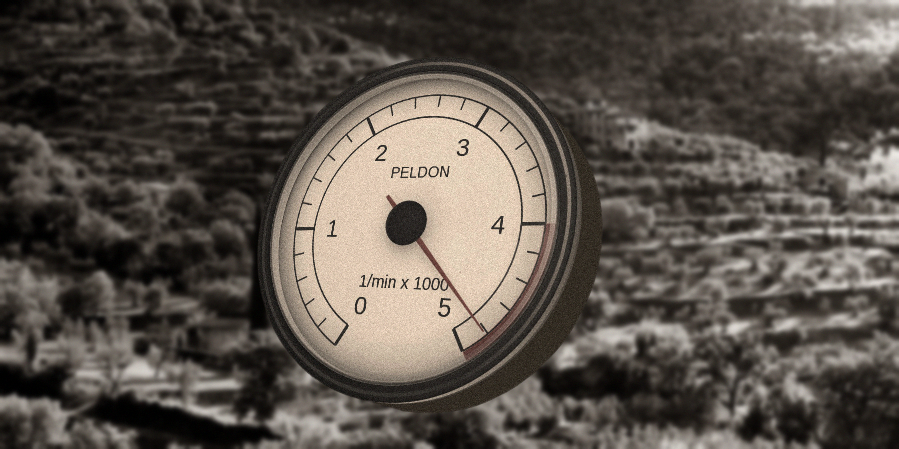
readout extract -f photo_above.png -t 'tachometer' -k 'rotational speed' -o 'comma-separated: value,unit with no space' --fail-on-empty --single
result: 4800,rpm
